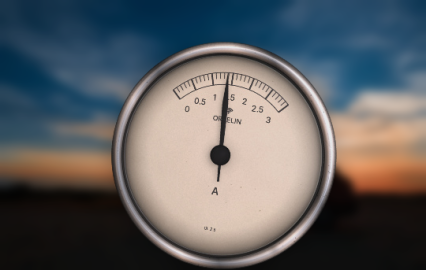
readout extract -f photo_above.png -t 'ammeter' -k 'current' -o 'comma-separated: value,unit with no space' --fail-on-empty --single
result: 1.4,A
